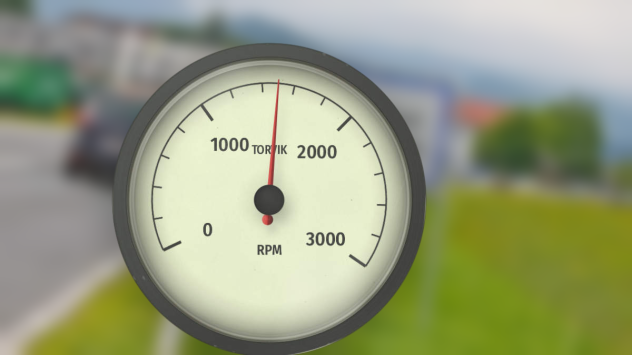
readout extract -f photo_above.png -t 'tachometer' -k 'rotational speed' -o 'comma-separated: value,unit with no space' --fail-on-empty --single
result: 1500,rpm
